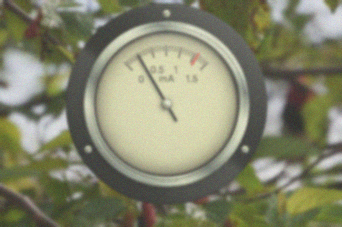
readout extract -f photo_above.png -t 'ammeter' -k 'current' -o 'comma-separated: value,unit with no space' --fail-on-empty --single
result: 0.25,mA
